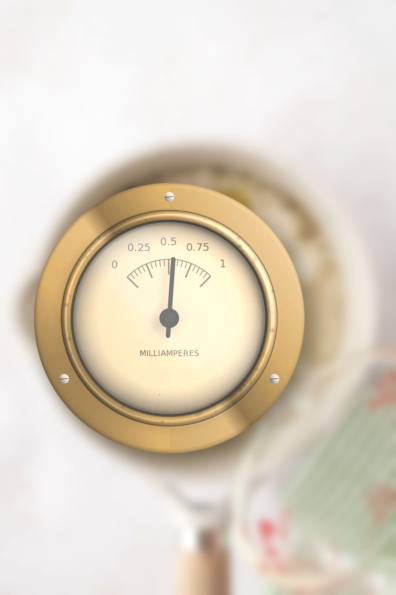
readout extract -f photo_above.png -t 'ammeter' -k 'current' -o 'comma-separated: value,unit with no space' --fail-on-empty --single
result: 0.55,mA
